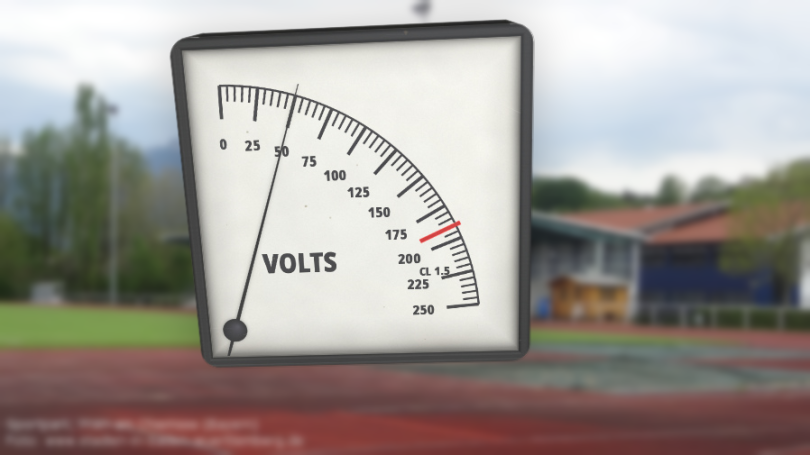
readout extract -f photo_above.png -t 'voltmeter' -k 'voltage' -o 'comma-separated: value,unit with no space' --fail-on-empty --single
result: 50,V
